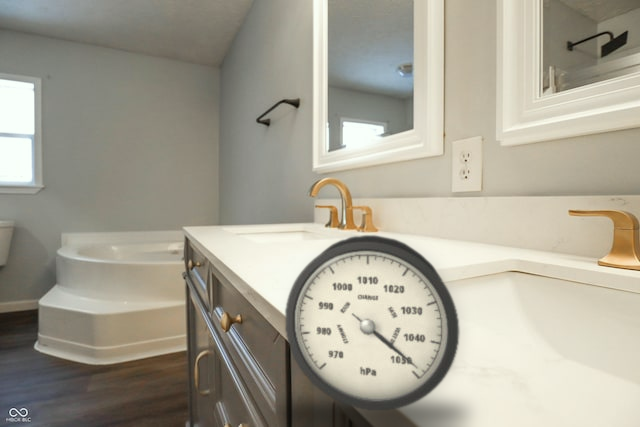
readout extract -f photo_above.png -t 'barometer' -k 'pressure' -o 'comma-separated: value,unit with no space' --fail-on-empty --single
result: 1048,hPa
